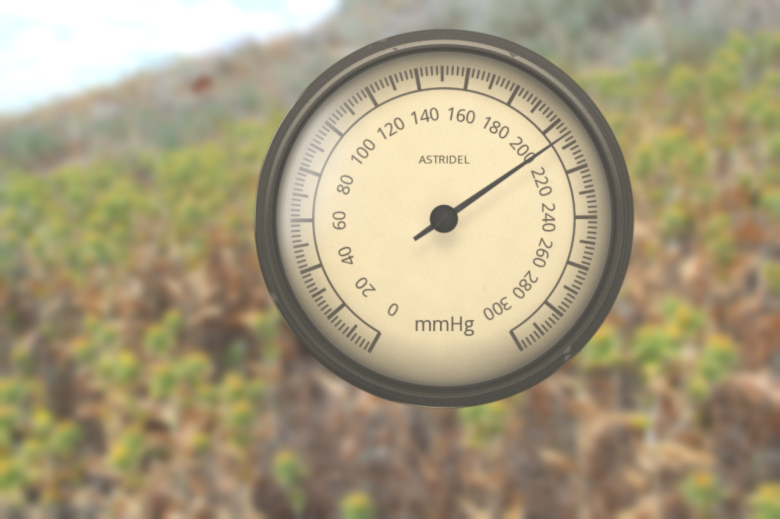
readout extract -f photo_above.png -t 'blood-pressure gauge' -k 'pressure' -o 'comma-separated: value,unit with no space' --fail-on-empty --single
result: 206,mmHg
